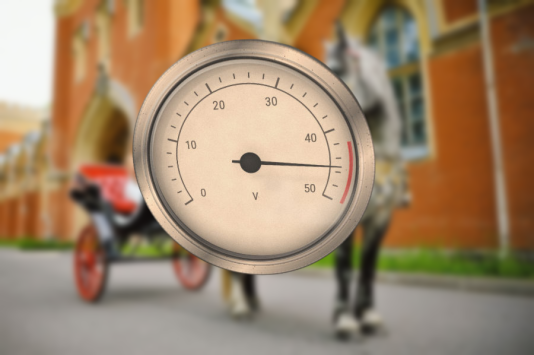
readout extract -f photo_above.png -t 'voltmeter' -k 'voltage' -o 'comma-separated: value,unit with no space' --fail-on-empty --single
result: 45,V
